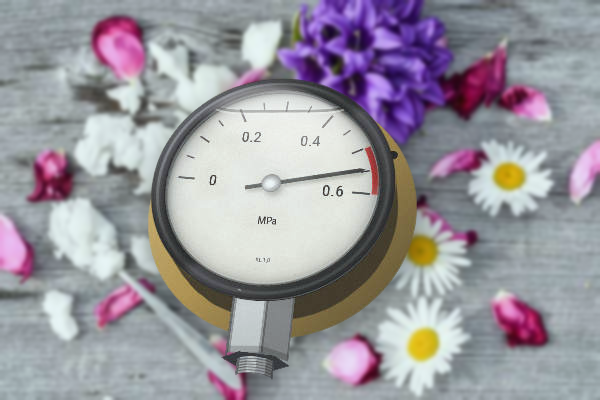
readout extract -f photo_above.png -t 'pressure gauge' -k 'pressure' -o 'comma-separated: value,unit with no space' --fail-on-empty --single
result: 0.55,MPa
